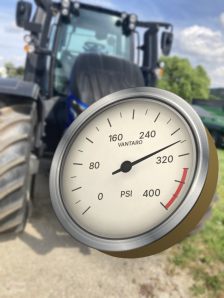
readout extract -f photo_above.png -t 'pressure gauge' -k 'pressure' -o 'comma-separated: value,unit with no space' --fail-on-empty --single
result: 300,psi
